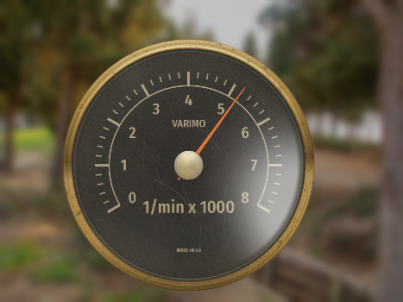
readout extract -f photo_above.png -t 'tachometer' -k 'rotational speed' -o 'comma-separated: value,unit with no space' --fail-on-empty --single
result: 5200,rpm
